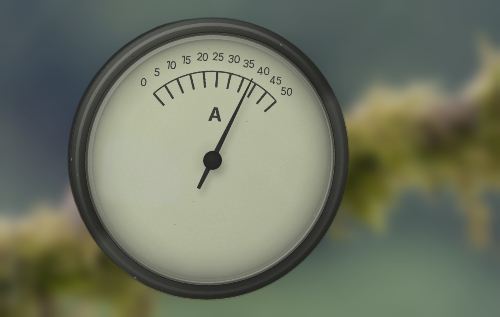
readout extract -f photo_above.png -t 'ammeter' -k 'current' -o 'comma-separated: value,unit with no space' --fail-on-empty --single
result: 37.5,A
